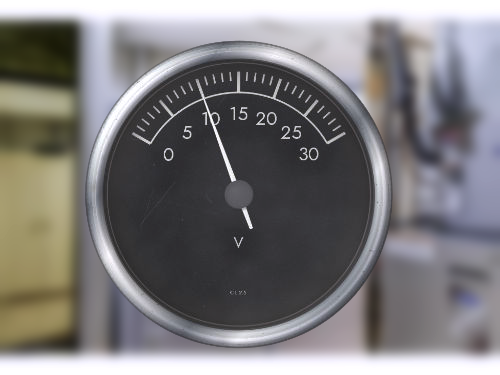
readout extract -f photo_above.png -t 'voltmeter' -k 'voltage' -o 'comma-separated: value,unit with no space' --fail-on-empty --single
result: 10,V
